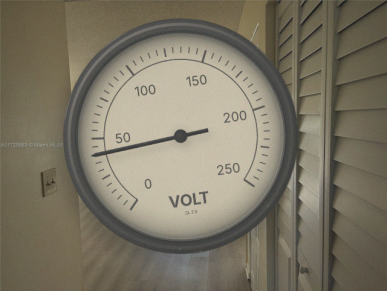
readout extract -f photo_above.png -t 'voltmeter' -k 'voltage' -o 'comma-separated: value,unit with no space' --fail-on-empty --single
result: 40,V
